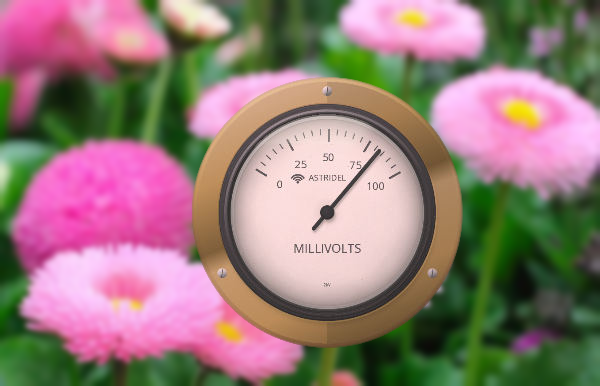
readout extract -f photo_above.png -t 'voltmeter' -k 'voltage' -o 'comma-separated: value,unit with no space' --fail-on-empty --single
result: 82.5,mV
